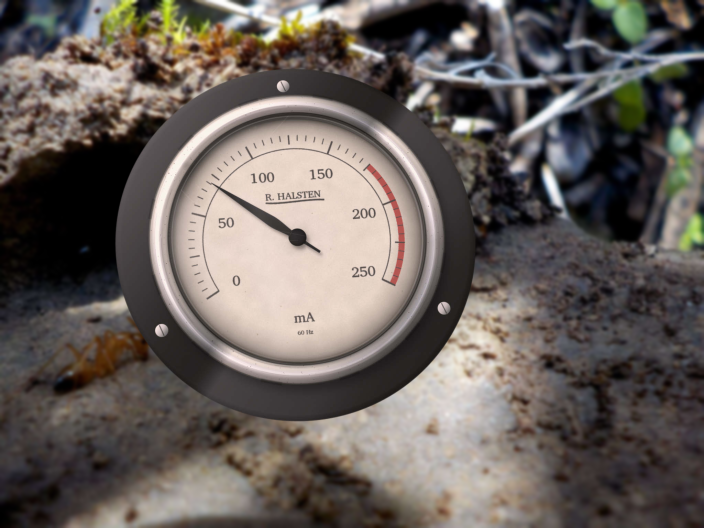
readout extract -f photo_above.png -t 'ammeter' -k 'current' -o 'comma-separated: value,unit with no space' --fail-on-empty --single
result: 70,mA
